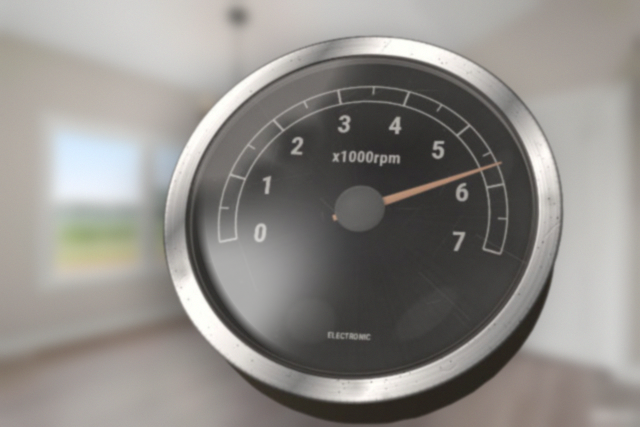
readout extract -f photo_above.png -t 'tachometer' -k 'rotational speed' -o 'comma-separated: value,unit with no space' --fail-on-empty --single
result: 5750,rpm
